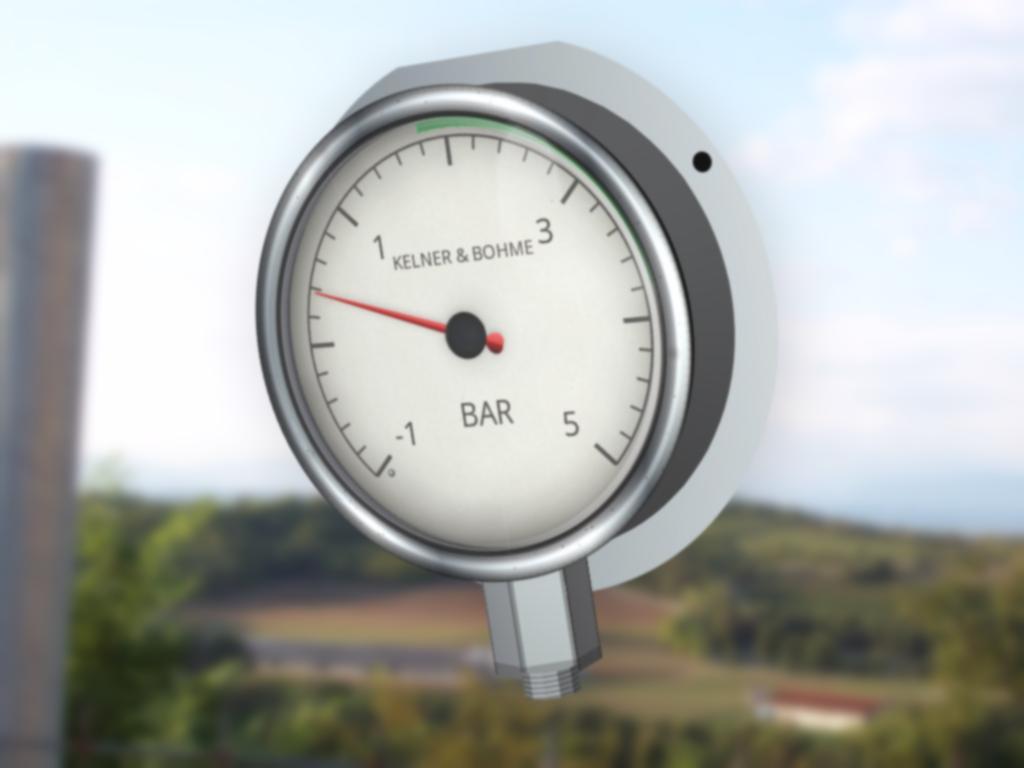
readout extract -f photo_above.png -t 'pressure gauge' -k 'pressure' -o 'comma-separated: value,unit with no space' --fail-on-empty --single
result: 0.4,bar
